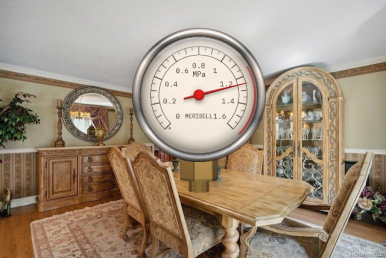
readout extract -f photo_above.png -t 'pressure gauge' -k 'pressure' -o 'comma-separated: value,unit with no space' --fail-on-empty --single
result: 1.25,MPa
